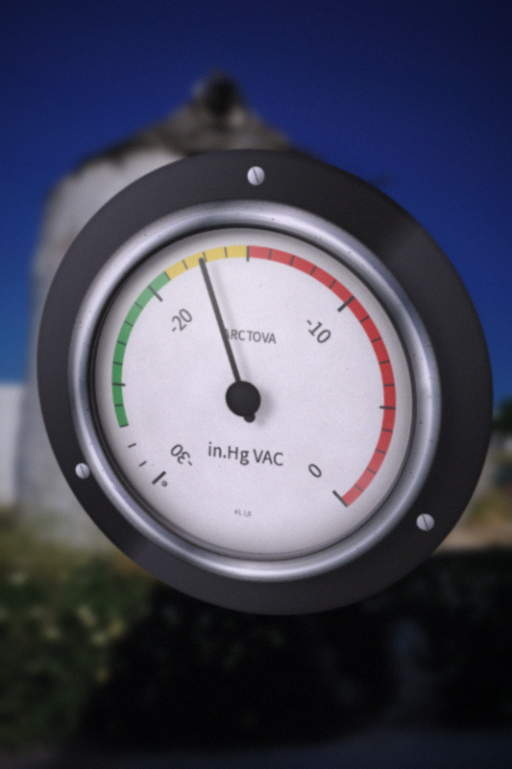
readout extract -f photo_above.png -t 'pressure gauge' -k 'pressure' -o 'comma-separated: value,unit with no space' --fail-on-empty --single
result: -17,inHg
